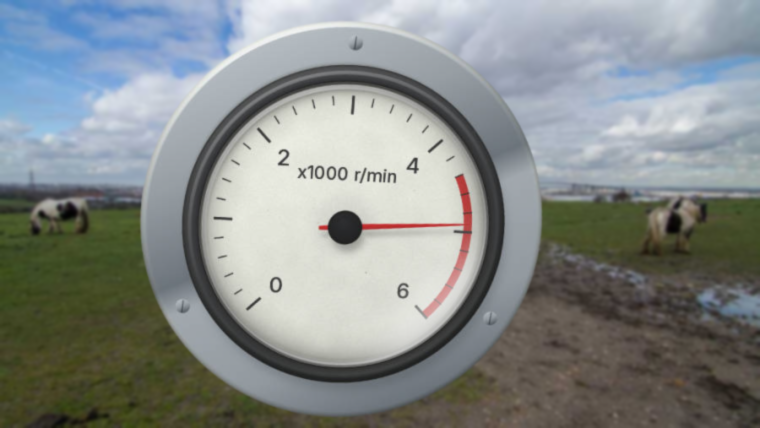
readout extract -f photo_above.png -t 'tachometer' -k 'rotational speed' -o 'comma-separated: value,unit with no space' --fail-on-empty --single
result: 4900,rpm
